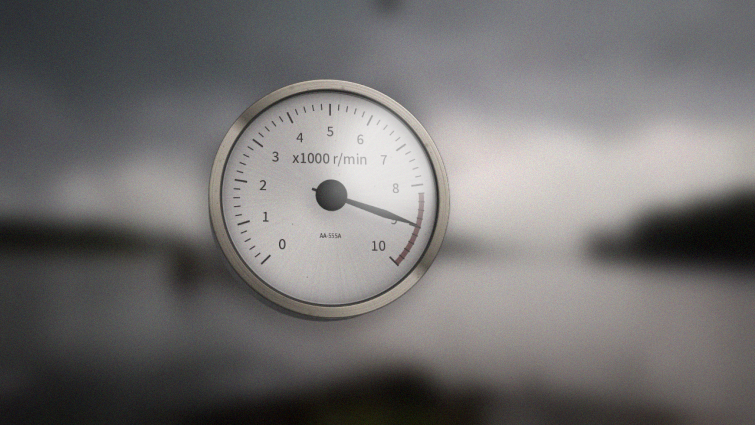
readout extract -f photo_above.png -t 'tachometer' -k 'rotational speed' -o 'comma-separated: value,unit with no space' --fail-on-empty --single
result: 9000,rpm
